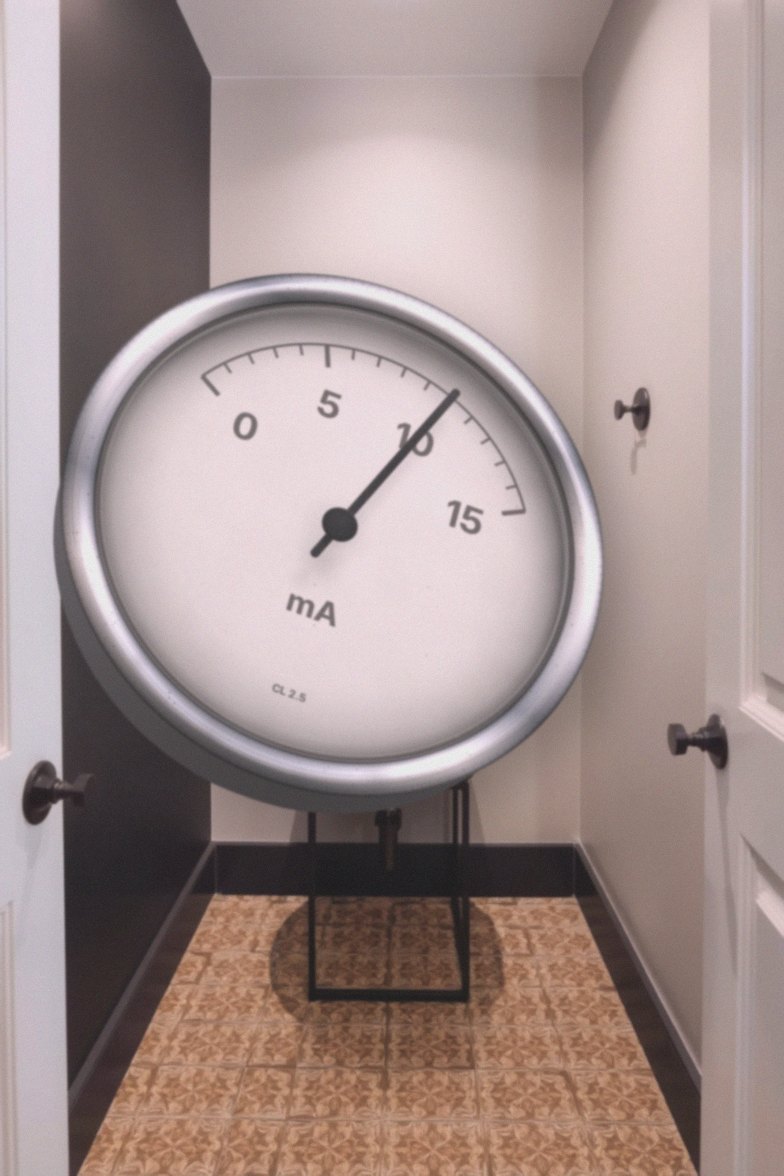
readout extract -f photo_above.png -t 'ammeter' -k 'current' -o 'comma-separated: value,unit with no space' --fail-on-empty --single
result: 10,mA
